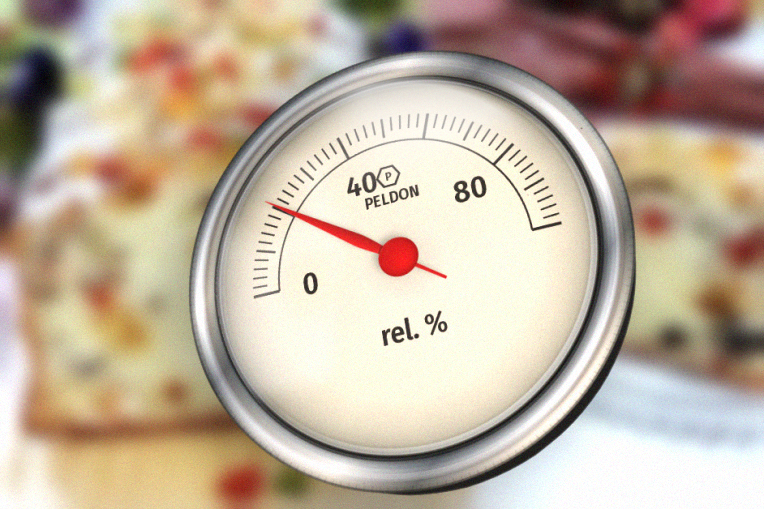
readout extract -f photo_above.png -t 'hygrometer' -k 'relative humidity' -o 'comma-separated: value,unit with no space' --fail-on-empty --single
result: 20,%
